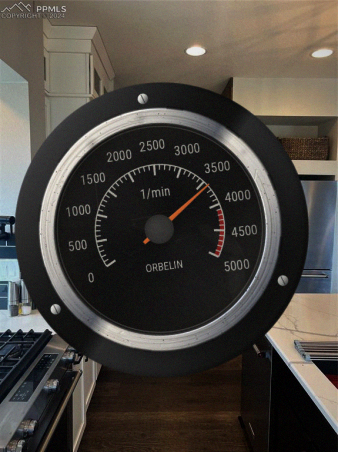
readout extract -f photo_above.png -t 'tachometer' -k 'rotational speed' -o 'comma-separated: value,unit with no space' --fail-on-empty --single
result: 3600,rpm
